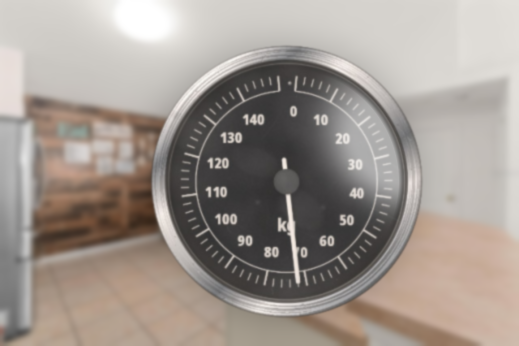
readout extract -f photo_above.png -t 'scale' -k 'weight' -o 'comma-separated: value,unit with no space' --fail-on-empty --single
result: 72,kg
